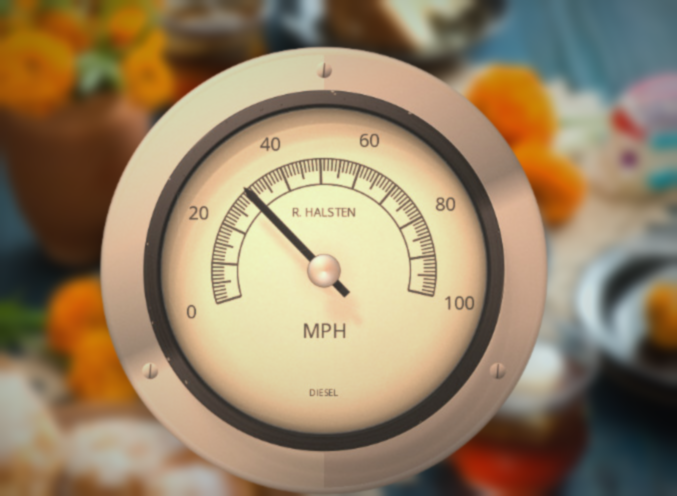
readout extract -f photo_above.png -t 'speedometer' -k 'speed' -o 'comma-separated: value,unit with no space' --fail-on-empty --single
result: 30,mph
